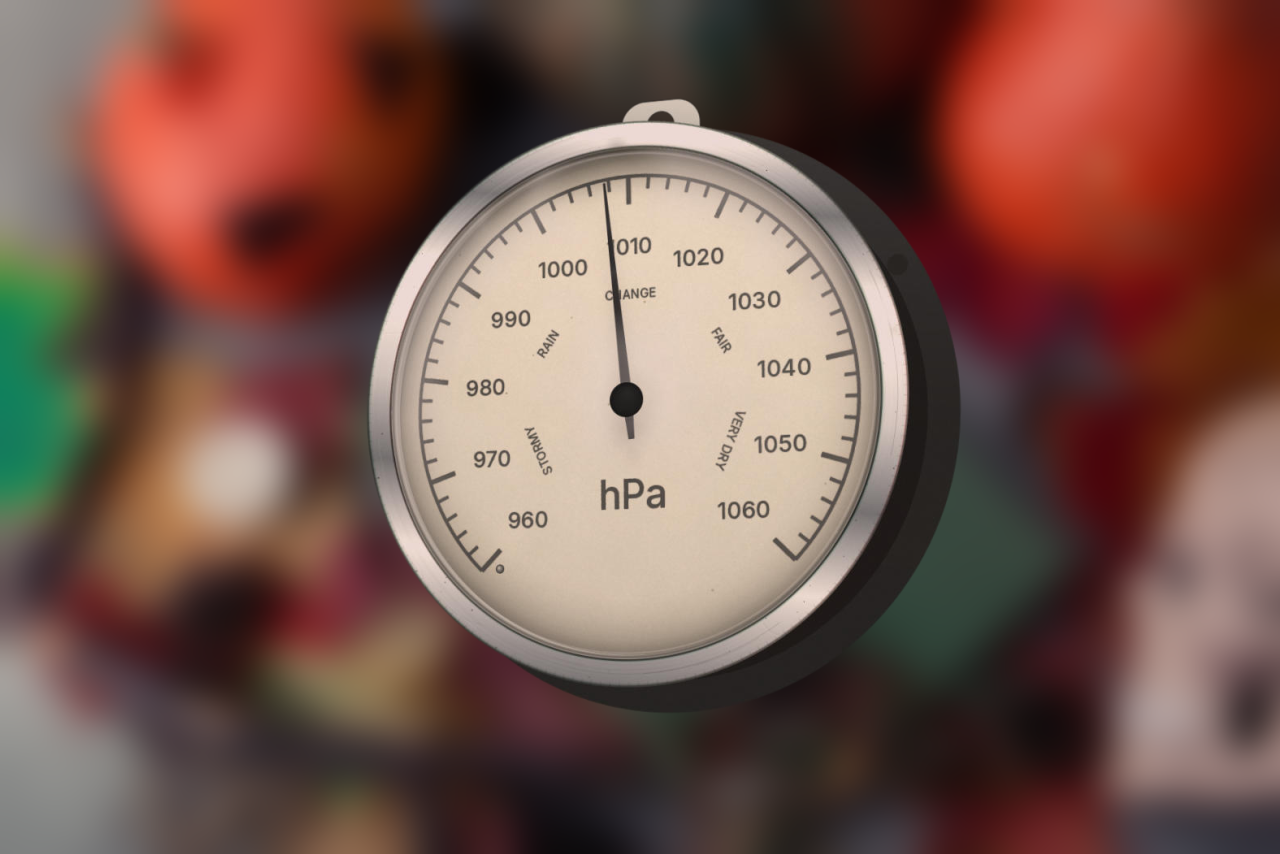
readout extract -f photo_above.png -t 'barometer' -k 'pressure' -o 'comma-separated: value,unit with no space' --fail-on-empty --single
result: 1008,hPa
